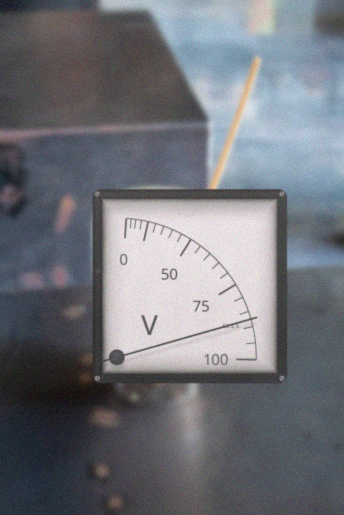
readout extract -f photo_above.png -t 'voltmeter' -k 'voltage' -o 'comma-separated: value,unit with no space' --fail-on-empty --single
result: 87.5,V
